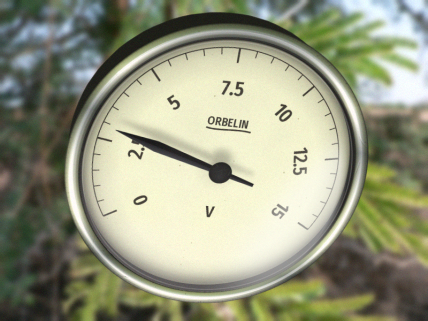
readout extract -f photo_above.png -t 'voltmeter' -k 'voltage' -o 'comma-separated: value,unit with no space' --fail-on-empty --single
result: 3,V
